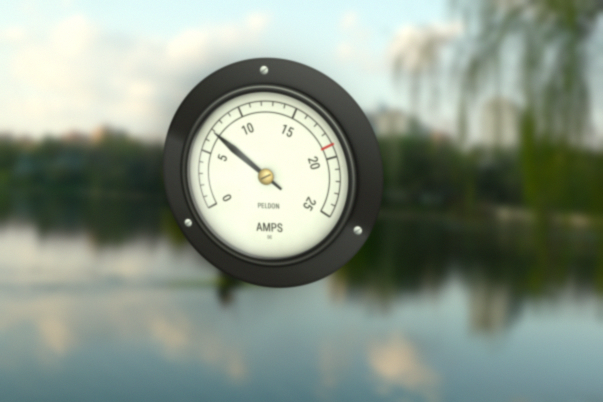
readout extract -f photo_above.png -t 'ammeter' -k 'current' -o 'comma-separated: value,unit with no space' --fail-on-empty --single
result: 7,A
